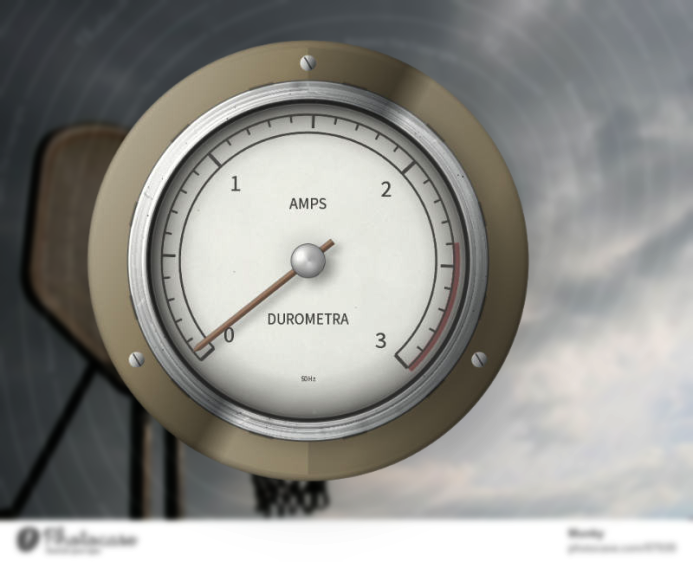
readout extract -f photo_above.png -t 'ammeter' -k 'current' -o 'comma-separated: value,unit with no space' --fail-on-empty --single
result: 0.05,A
